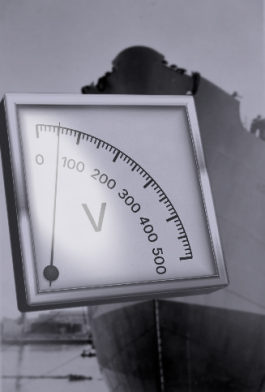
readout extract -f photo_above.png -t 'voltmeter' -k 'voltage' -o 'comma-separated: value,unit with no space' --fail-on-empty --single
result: 50,V
